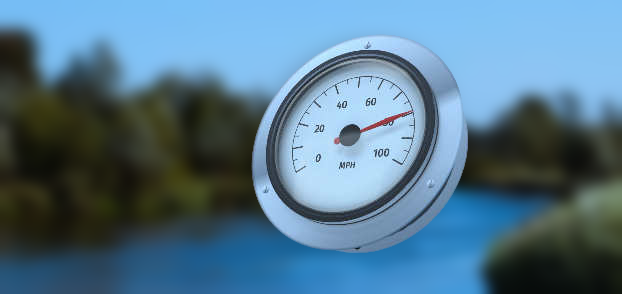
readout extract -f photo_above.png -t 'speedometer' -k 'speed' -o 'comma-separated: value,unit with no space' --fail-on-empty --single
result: 80,mph
